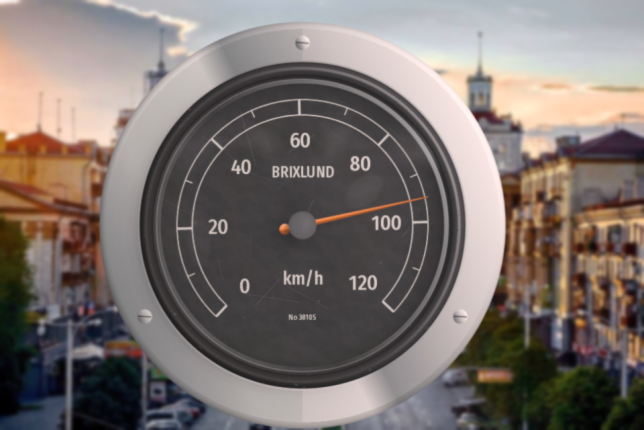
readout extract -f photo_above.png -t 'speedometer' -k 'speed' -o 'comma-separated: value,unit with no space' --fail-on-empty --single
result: 95,km/h
